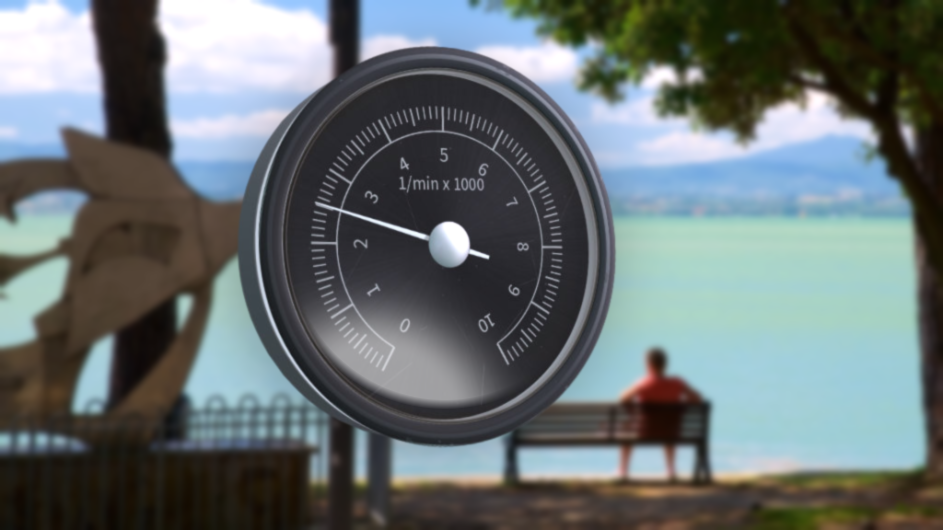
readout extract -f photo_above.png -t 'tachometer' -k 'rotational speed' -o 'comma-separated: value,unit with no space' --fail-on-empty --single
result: 2500,rpm
